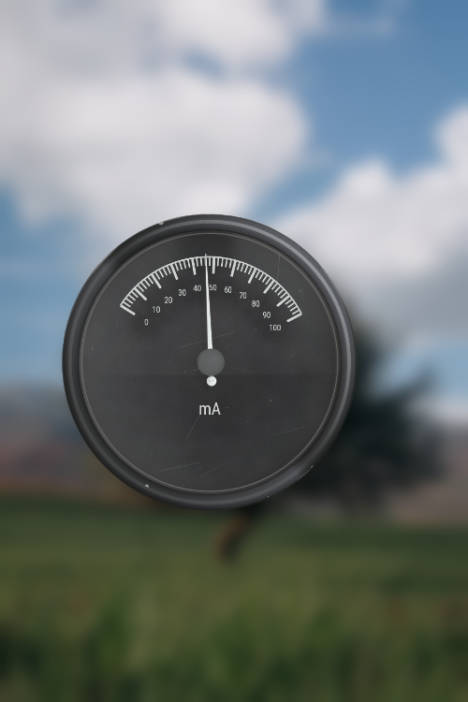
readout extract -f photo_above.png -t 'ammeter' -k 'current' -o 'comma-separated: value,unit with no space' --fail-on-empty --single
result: 46,mA
